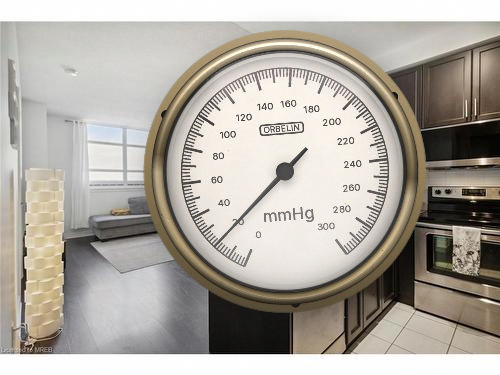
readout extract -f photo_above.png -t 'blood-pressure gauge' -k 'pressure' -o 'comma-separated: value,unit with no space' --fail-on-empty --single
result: 20,mmHg
